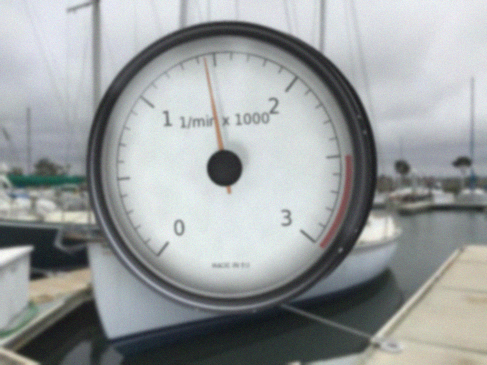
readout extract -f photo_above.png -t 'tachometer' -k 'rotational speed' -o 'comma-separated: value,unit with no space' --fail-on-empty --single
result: 1450,rpm
